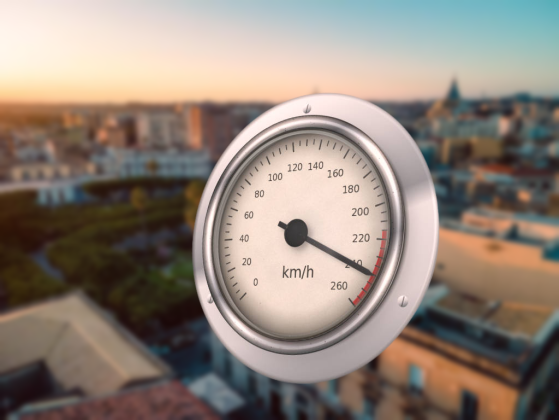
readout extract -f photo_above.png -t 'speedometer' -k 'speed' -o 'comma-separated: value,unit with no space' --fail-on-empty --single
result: 240,km/h
